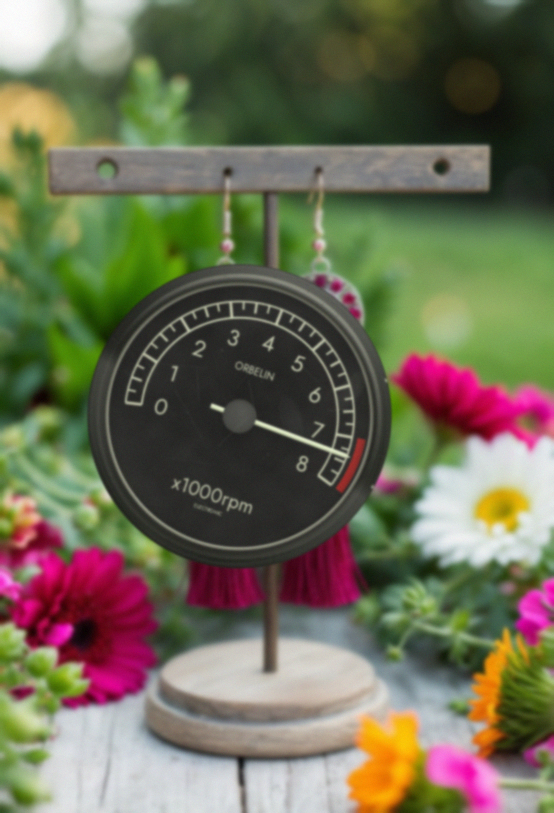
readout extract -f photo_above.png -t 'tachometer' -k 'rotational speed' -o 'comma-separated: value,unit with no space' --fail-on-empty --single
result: 7375,rpm
